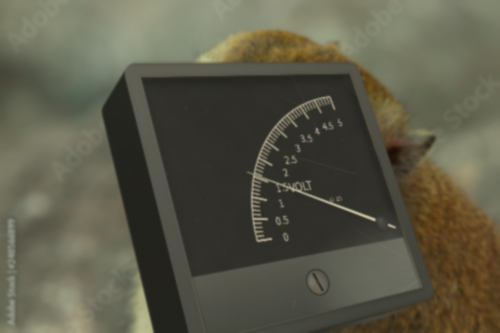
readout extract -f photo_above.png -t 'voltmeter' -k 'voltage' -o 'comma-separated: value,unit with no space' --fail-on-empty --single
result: 1.5,V
